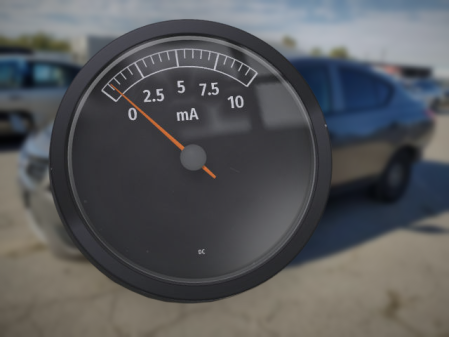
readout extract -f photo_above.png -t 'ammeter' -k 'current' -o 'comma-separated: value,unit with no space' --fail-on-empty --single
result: 0.5,mA
